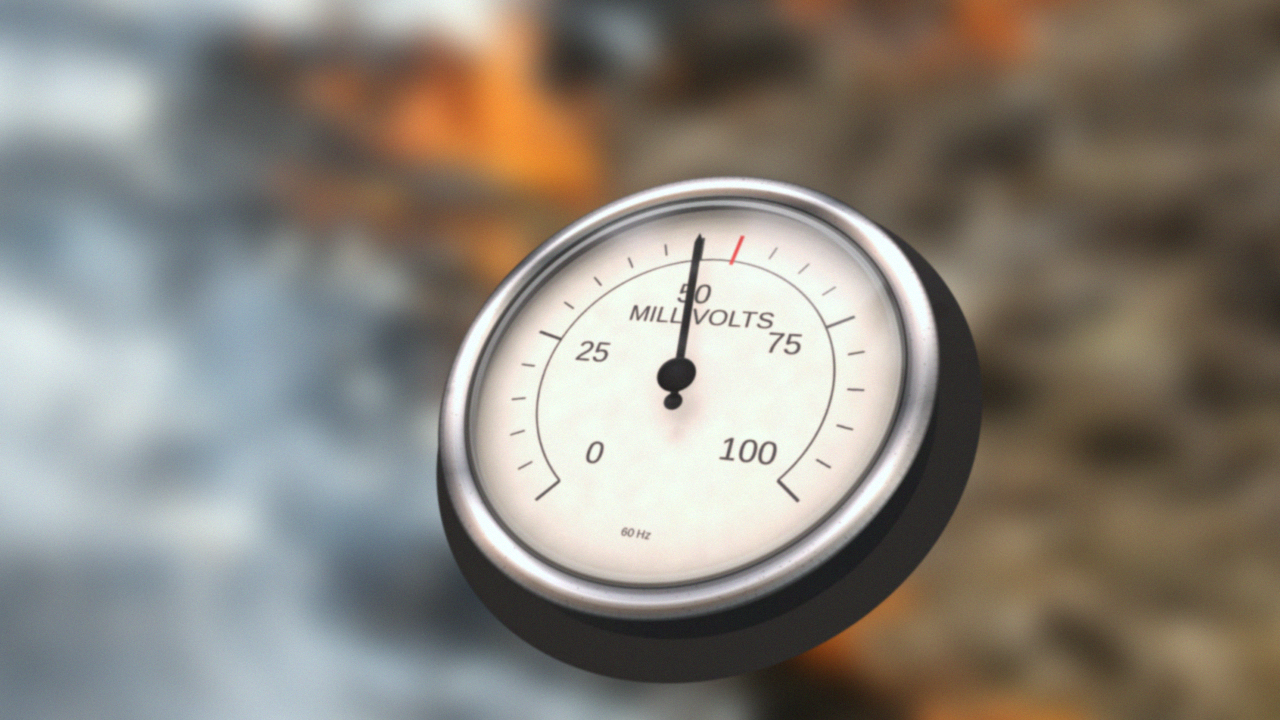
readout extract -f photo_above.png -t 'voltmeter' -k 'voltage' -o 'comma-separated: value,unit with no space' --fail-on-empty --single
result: 50,mV
